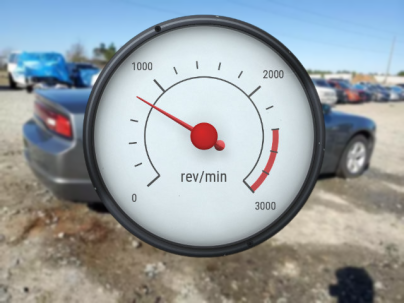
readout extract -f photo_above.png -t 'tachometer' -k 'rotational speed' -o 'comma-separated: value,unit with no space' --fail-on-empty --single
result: 800,rpm
